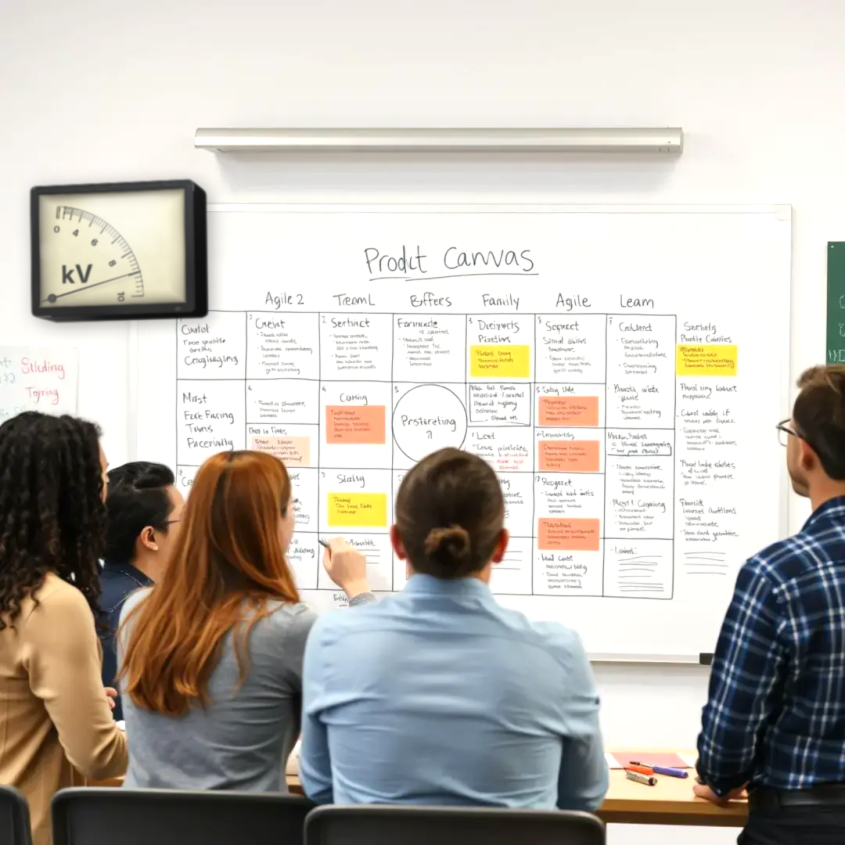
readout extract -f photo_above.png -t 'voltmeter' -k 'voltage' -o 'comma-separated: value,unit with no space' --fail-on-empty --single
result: 9,kV
